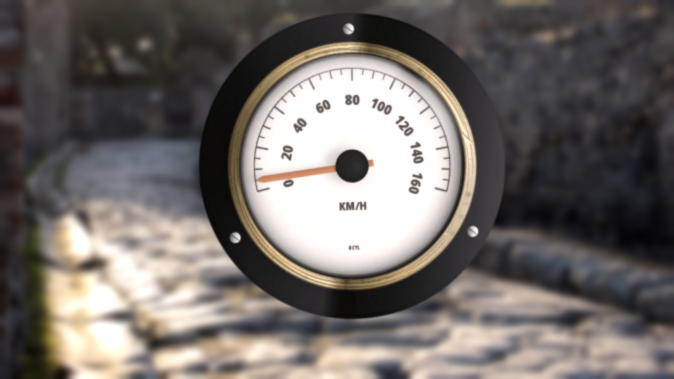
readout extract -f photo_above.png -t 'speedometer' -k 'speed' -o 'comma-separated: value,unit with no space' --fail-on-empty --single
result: 5,km/h
